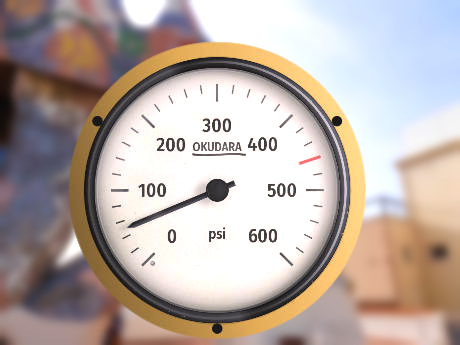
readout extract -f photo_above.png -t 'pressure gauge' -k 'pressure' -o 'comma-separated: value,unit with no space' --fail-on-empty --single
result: 50,psi
